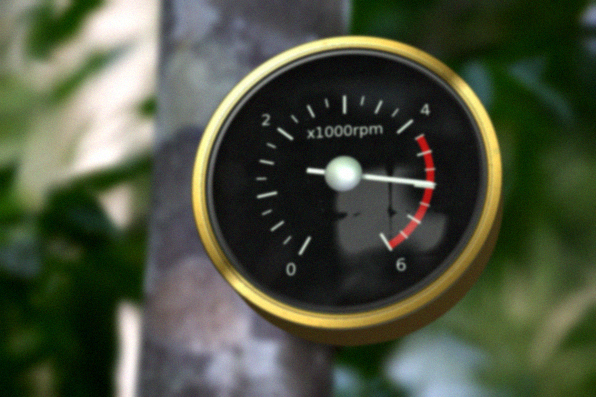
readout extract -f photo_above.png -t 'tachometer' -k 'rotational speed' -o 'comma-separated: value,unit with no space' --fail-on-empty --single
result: 5000,rpm
